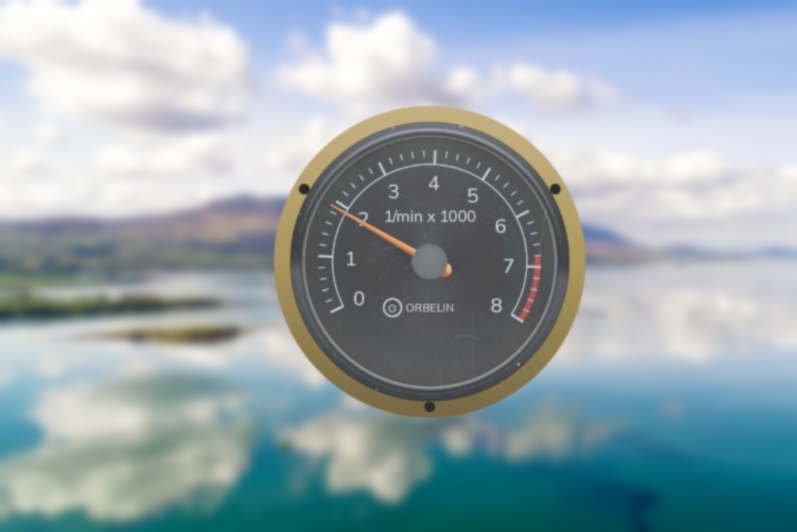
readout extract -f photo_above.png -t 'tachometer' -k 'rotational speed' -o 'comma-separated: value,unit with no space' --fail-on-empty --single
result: 1900,rpm
